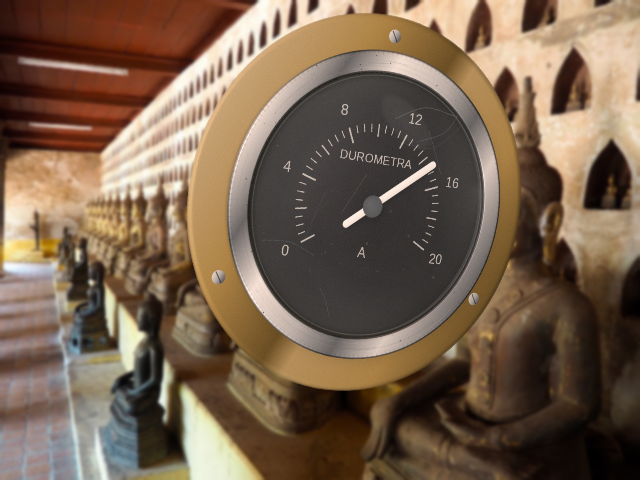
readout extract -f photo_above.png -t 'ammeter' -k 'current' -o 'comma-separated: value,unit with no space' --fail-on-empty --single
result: 14.5,A
